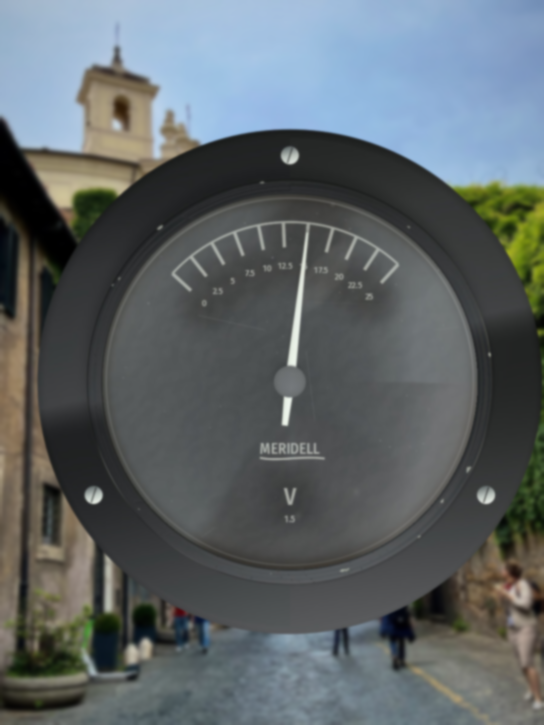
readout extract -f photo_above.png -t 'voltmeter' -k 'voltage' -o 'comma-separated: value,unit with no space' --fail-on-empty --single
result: 15,V
